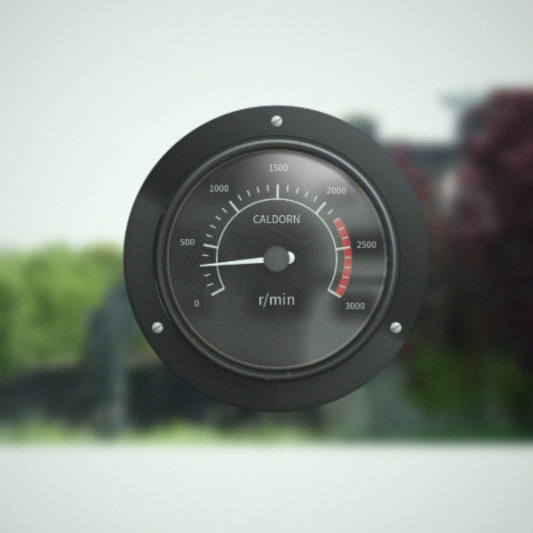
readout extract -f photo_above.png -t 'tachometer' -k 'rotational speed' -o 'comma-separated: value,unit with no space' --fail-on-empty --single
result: 300,rpm
